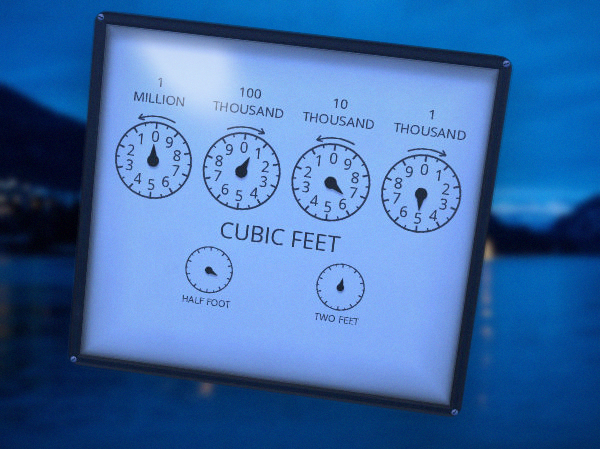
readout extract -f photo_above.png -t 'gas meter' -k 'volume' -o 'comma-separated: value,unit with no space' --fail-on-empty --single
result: 6500,ft³
